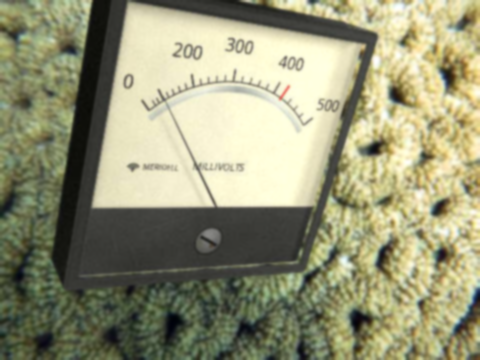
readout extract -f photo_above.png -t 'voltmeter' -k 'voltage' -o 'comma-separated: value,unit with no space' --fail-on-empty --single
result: 100,mV
